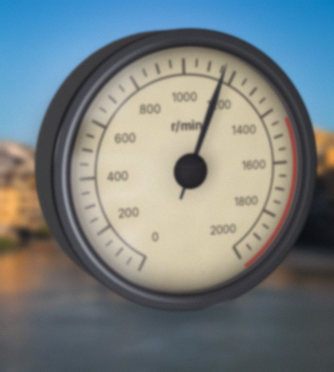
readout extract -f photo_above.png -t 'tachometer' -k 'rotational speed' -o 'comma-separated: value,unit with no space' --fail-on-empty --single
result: 1150,rpm
